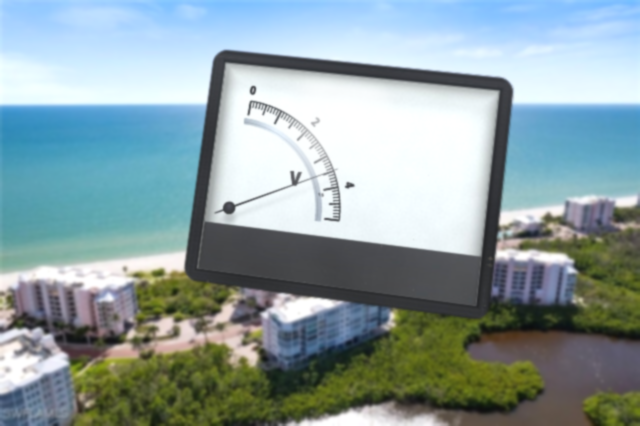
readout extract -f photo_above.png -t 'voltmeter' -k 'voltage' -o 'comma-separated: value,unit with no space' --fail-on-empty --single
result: 3.5,V
